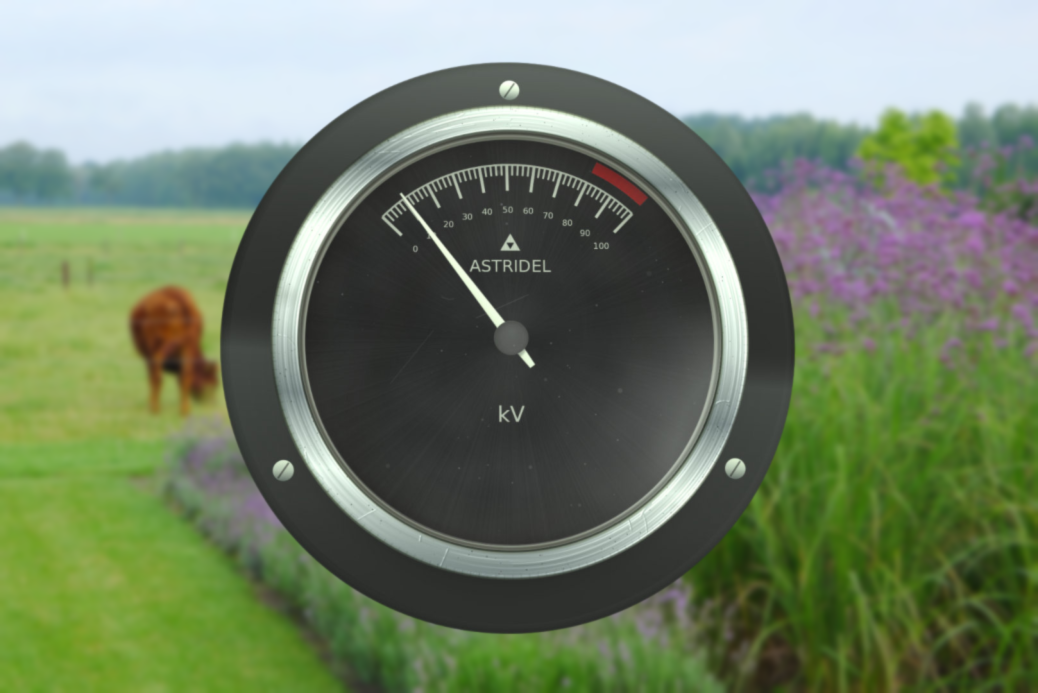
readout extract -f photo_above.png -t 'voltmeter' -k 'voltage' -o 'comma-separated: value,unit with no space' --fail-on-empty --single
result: 10,kV
